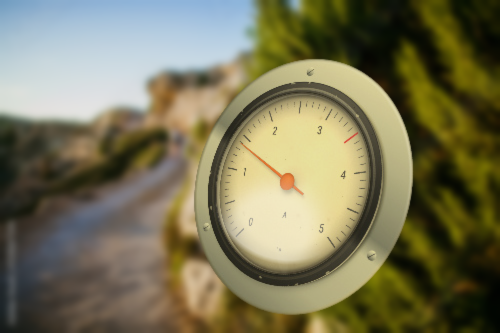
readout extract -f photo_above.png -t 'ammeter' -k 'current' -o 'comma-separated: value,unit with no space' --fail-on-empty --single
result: 1.4,A
